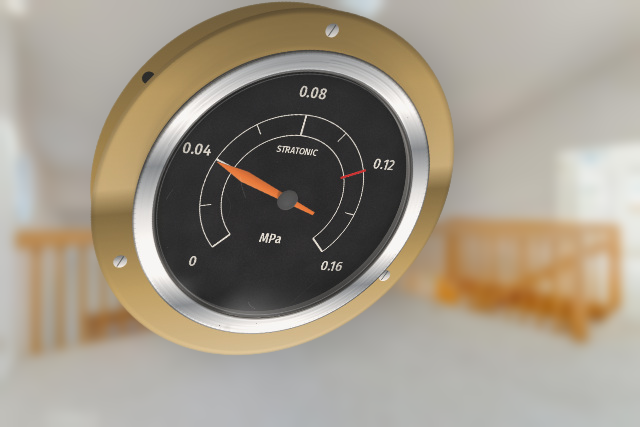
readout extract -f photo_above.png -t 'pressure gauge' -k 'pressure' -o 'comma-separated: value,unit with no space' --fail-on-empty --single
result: 0.04,MPa
